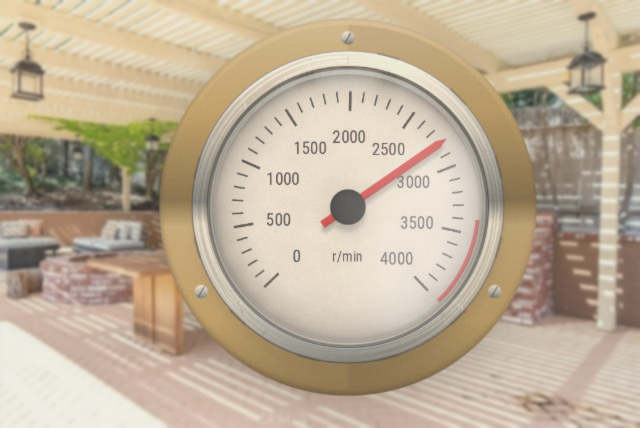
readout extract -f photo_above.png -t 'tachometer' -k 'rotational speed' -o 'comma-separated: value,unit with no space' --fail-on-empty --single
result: 2800,rpm
